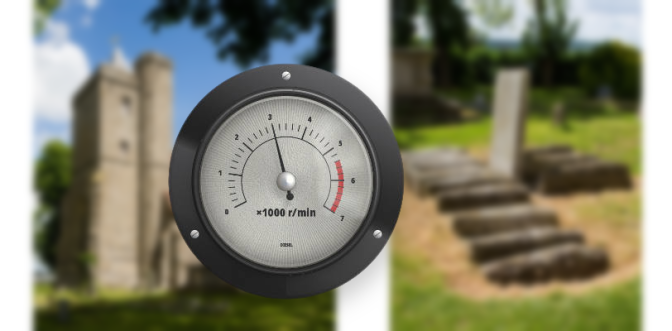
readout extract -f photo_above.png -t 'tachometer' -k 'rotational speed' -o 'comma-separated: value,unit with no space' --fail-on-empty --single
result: 3000,rpm
